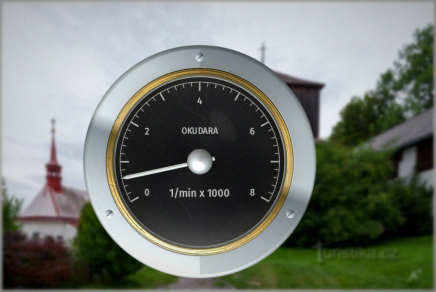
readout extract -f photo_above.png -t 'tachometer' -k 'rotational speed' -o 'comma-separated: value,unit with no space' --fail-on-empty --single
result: 600,rpm
